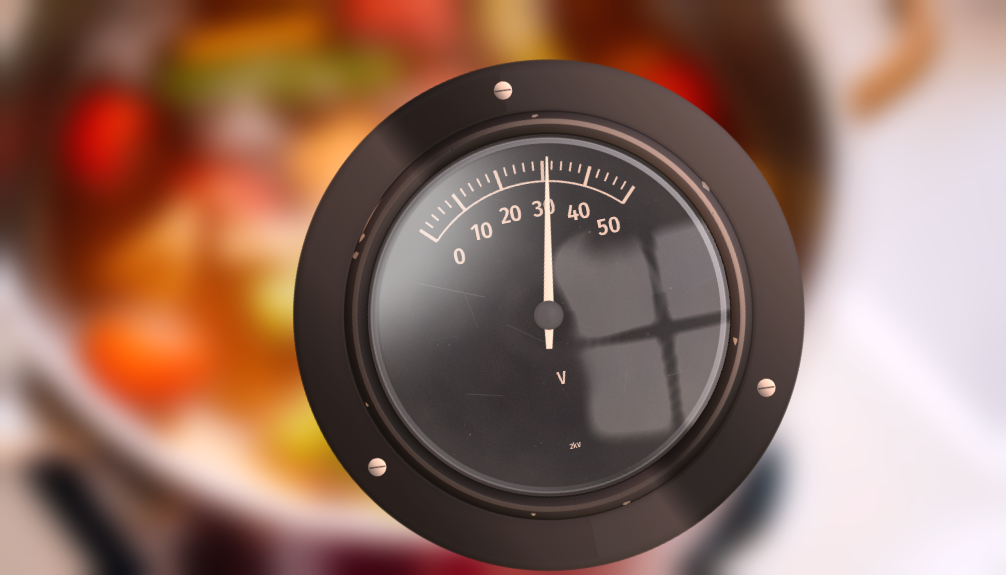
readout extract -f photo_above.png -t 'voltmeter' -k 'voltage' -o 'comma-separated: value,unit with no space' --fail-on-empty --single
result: 31,V
